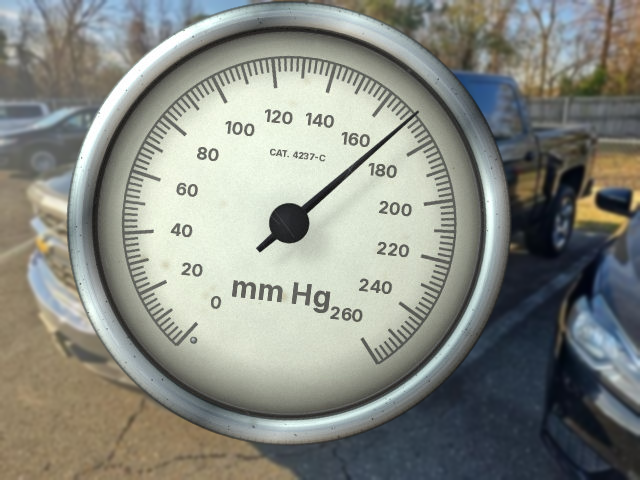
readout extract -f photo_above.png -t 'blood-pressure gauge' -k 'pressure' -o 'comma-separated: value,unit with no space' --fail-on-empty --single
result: 170,mmHg
